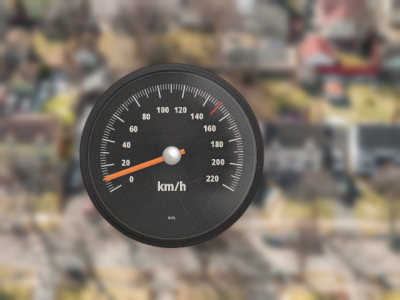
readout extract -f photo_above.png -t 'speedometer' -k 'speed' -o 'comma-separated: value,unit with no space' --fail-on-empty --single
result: 10,km/h
